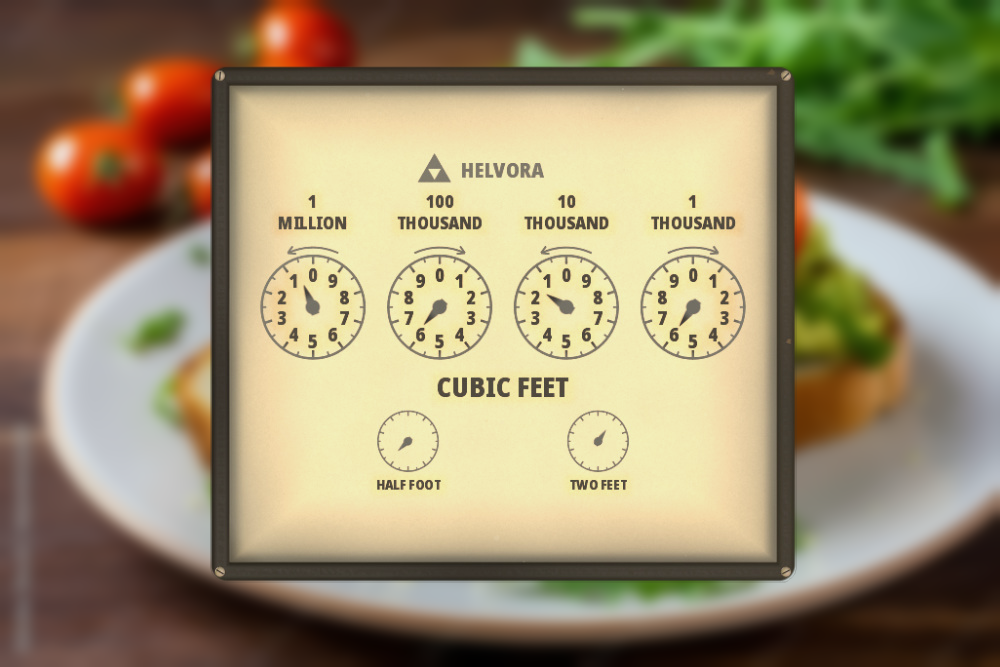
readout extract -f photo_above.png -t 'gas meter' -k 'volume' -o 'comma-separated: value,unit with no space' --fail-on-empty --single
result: 61600,ft³
